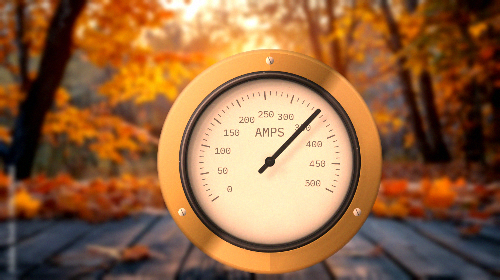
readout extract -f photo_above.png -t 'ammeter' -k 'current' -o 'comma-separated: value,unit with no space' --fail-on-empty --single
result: 350,A
